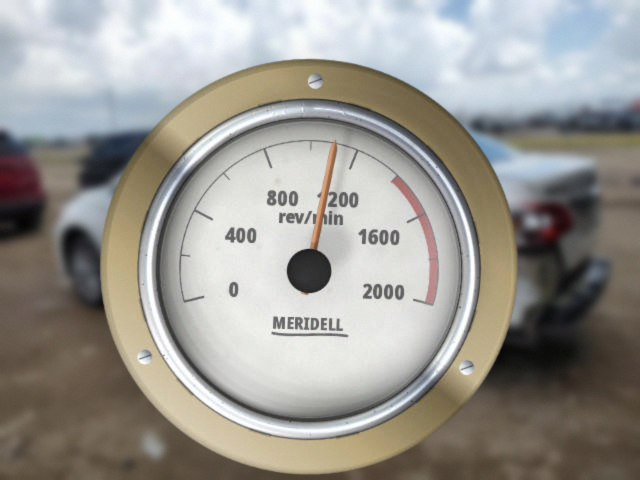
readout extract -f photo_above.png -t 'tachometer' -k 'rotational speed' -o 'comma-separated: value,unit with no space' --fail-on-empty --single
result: 1100,rpm
